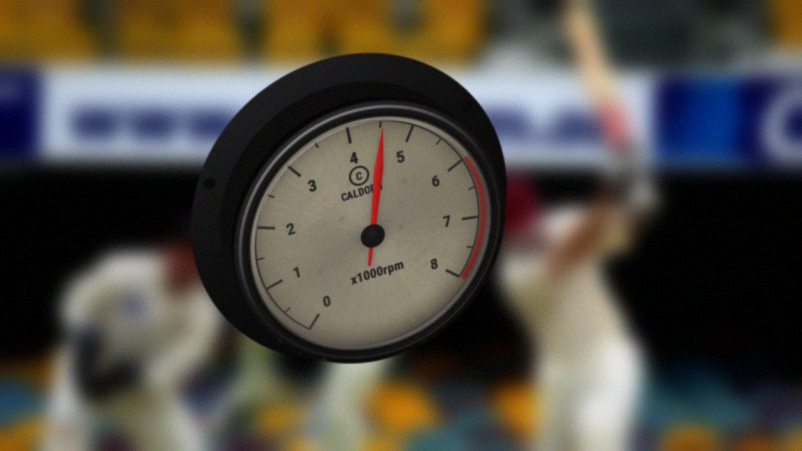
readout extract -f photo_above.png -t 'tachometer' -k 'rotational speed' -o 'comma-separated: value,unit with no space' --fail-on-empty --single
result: 4500,rpm
